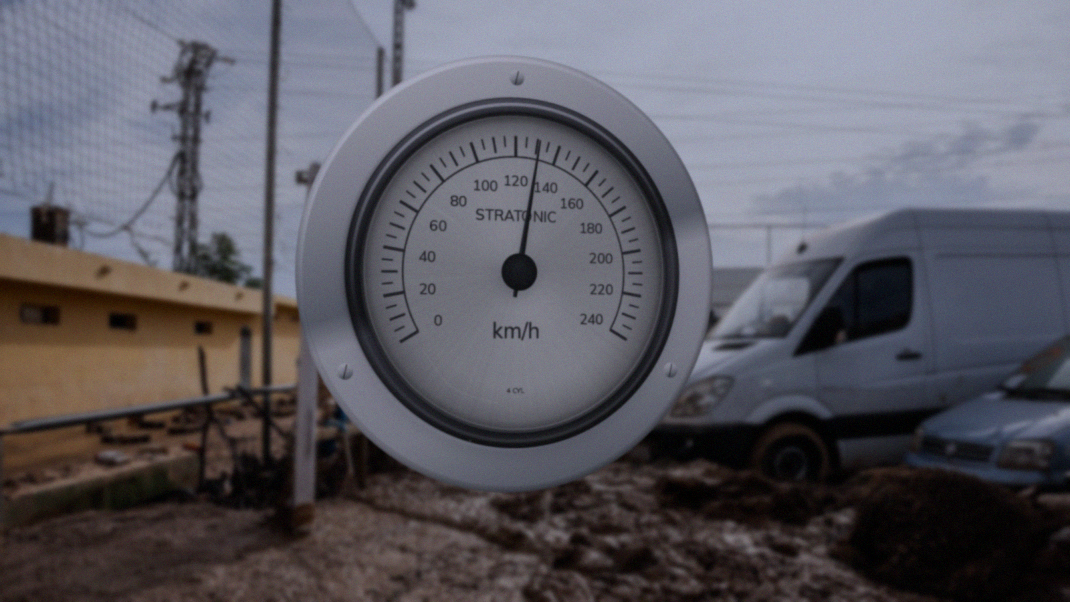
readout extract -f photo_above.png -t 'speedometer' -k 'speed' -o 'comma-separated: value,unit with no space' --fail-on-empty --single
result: 130,km/h
